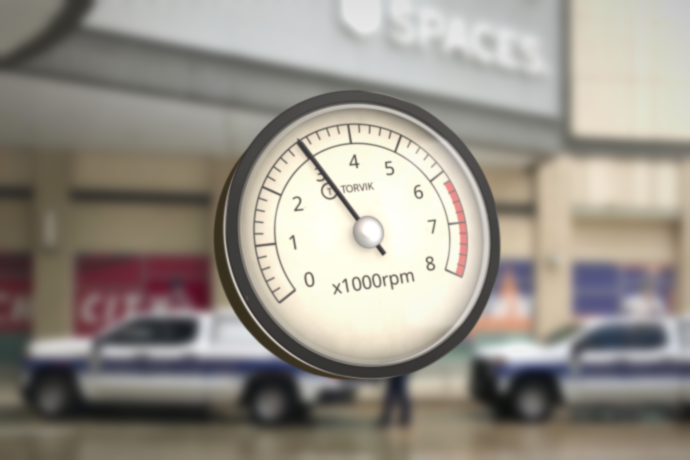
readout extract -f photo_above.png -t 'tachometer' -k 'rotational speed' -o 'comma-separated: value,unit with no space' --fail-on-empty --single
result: 3000,rpm
